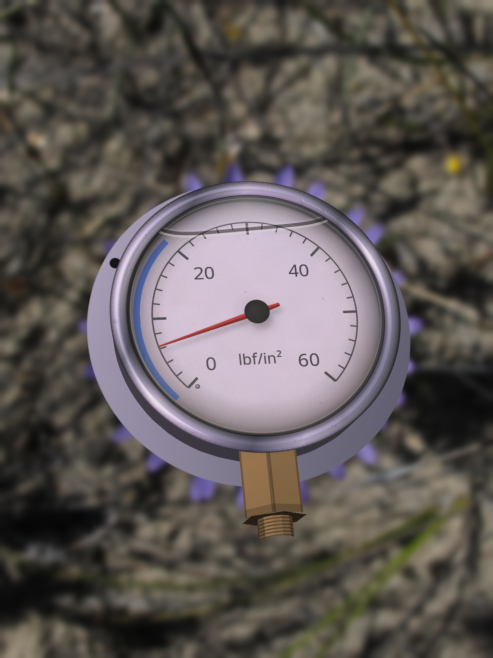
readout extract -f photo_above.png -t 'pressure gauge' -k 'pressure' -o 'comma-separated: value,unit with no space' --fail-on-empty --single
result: 6,psi
